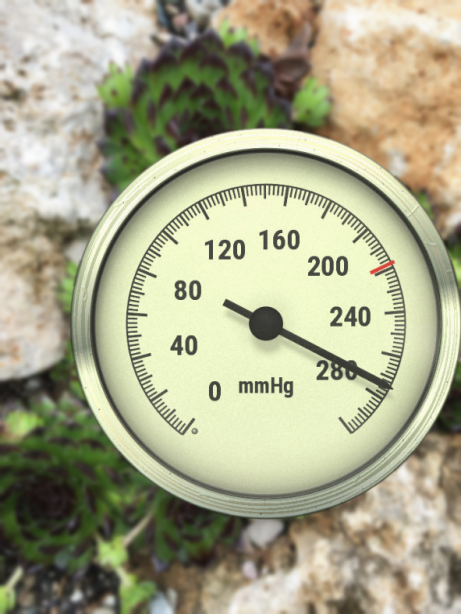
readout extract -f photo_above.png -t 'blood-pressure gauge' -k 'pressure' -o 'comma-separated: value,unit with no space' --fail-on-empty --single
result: 274,mmHg
